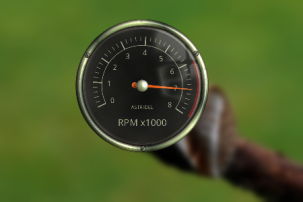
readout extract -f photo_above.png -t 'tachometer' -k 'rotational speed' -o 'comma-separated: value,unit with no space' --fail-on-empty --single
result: 7000,rpm
